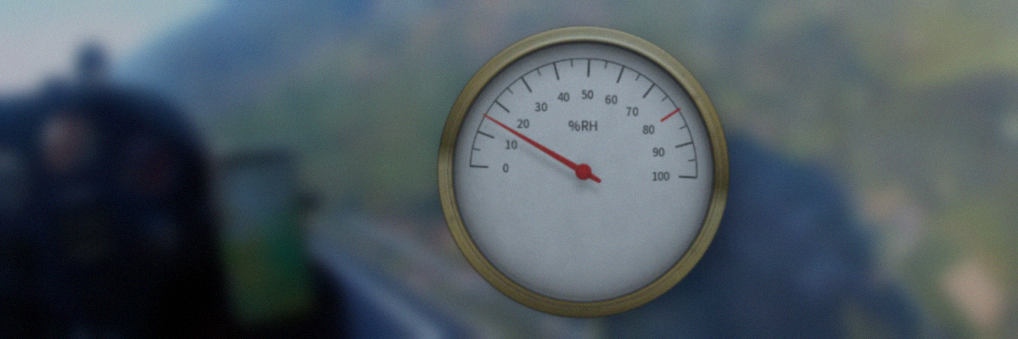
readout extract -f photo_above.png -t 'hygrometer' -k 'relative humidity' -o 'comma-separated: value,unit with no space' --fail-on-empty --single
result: 15,%
